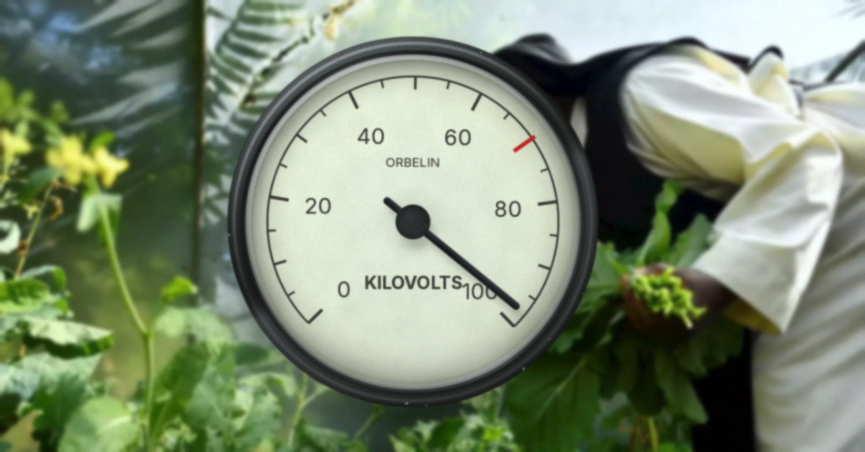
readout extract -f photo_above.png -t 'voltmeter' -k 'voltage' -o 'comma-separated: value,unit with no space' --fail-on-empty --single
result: 97.5,kV
